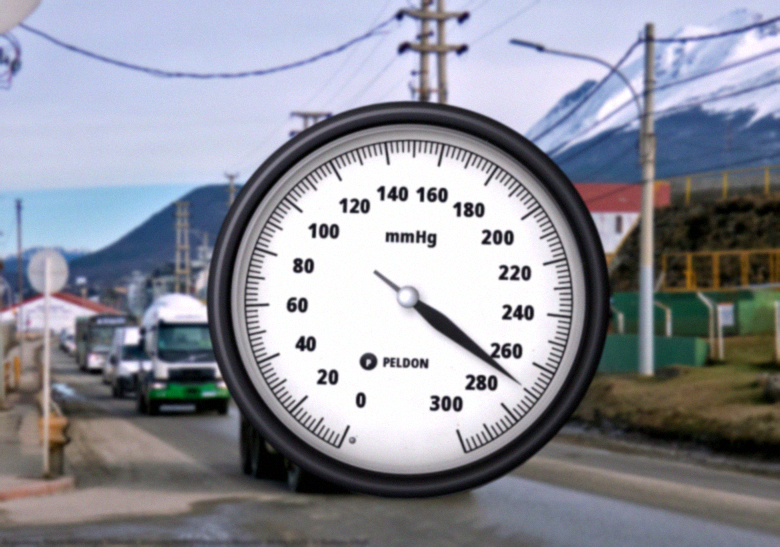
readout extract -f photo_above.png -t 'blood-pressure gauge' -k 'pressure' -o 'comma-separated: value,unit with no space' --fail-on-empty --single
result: 270,mmHg
